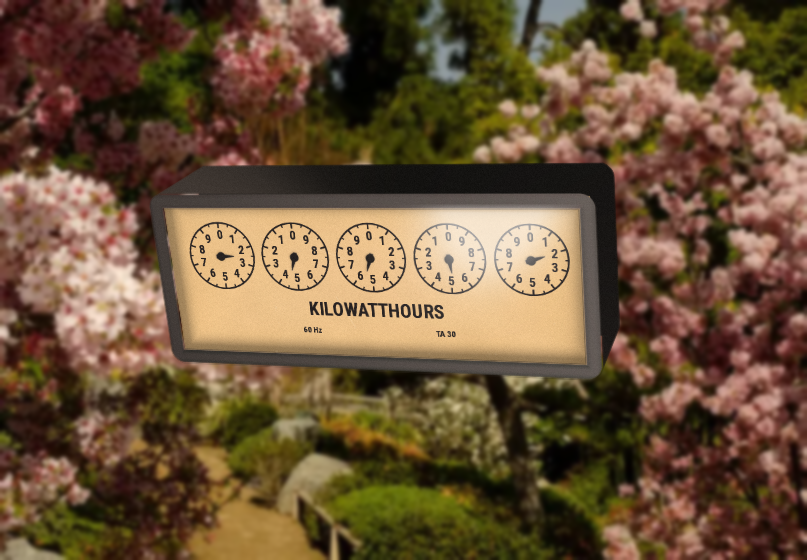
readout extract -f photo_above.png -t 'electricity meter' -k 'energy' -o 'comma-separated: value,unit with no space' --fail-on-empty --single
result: 24552,kWh
